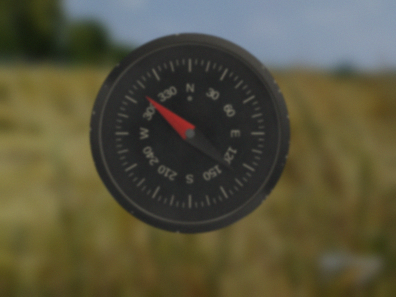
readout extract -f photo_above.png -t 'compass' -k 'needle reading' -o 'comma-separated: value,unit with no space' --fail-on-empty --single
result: 310,°
